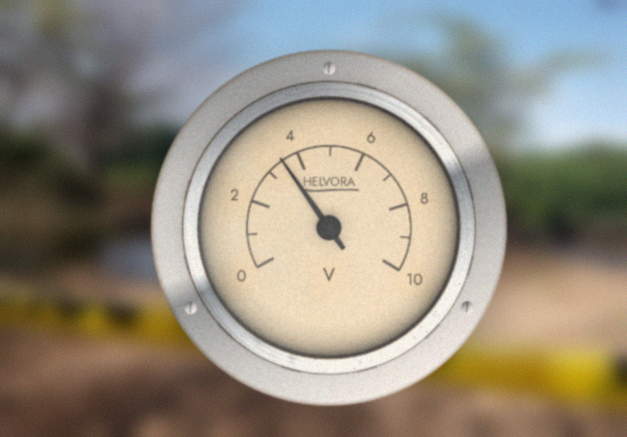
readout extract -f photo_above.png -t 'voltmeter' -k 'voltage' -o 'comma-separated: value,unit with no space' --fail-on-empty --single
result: 3.5,V
